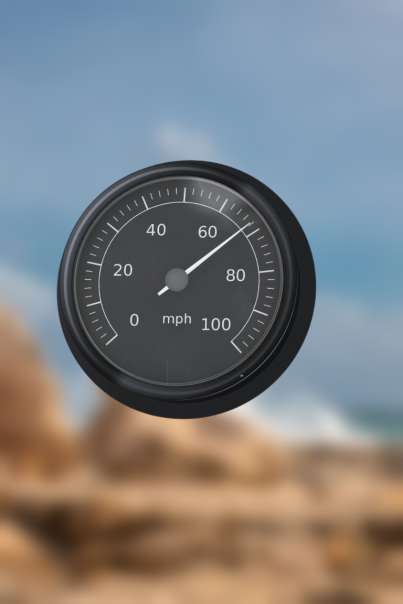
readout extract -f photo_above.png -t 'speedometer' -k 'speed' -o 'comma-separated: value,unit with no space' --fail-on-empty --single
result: 68,mph
